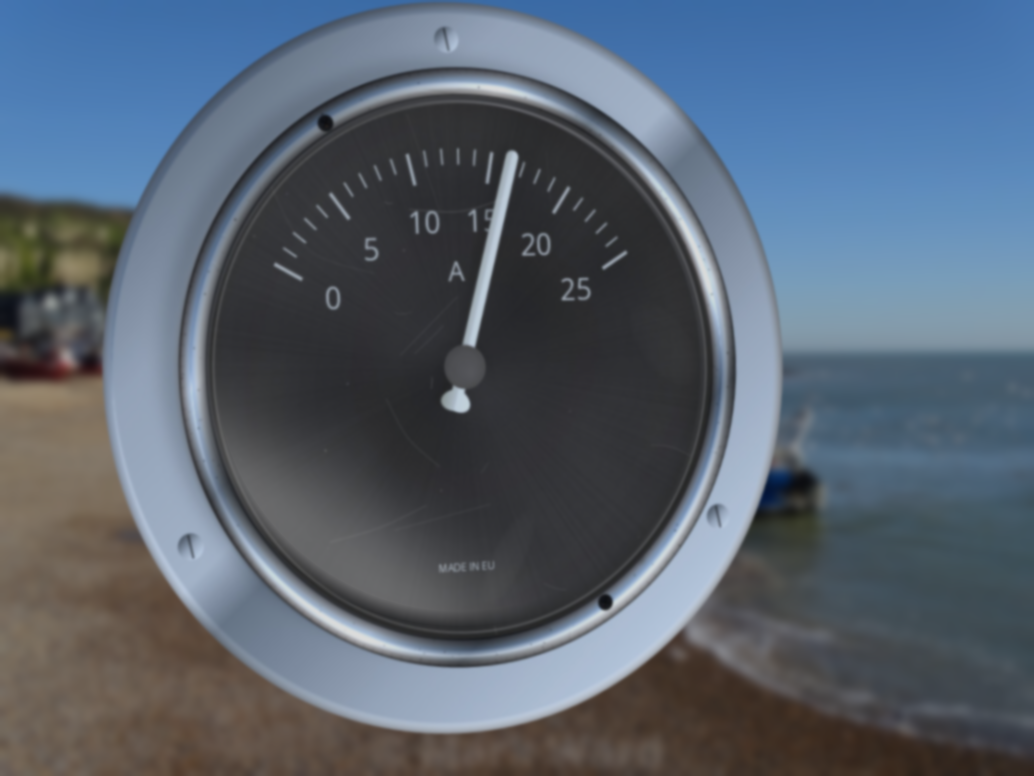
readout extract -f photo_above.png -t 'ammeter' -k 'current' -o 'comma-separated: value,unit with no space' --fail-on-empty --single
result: 16,A
